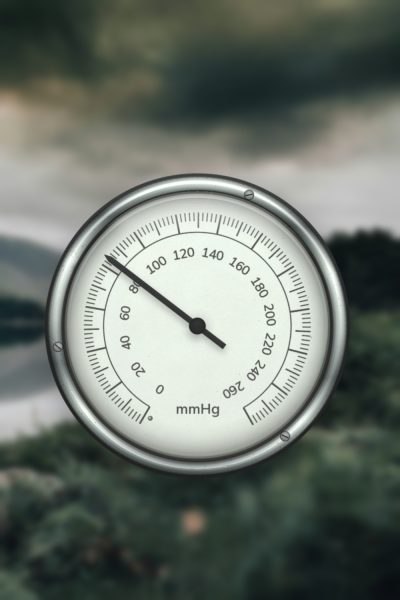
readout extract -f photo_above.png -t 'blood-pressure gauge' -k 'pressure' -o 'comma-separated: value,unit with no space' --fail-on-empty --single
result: 84,mmHg
